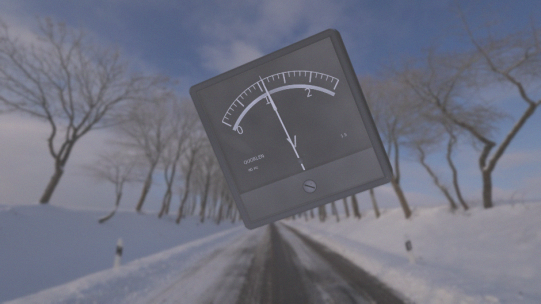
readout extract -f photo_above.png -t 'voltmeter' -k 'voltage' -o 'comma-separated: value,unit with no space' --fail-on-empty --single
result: 1.1,V
